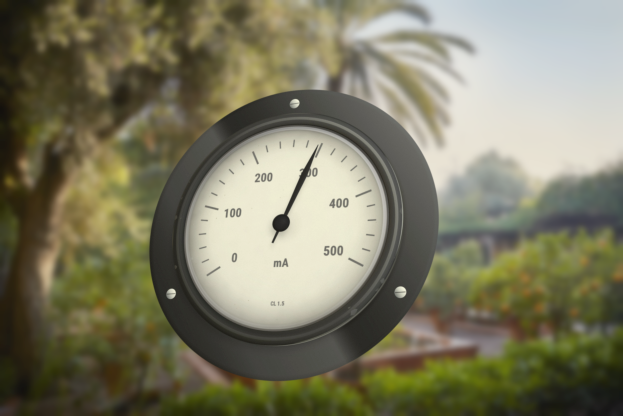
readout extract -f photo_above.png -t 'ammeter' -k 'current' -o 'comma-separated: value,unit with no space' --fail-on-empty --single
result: 300,mA
